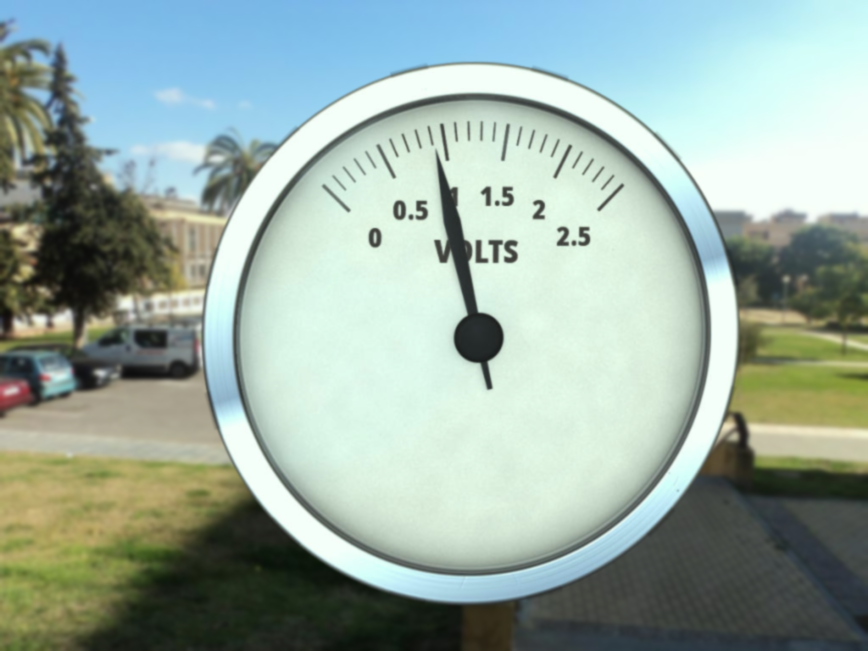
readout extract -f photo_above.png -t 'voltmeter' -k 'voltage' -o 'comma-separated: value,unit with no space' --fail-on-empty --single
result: 0.9,V
